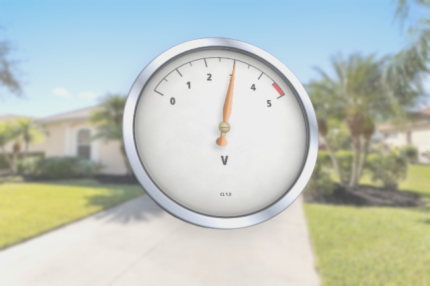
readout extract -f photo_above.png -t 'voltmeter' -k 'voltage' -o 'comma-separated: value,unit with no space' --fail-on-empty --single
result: 3,V
